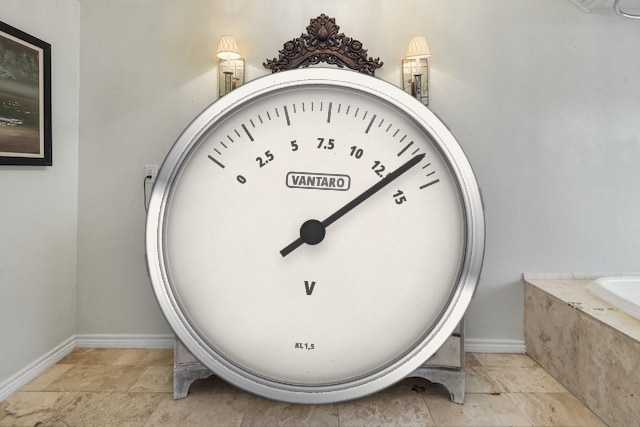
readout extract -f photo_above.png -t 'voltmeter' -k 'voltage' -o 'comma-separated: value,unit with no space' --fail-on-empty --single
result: 13.5,V
